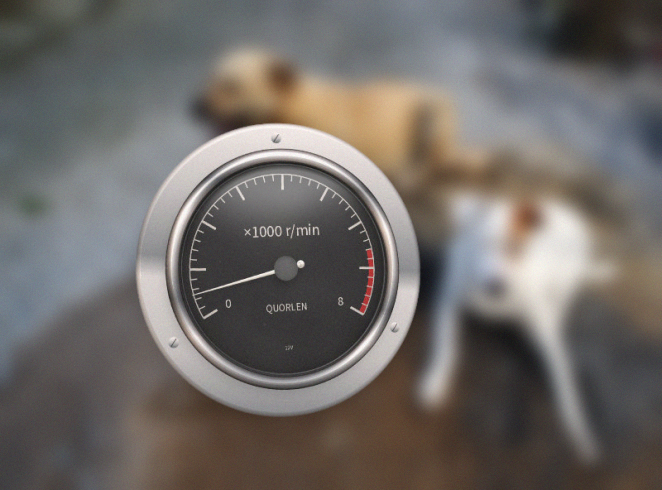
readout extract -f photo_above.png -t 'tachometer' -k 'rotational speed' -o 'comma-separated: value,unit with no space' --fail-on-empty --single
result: 500,rpm
